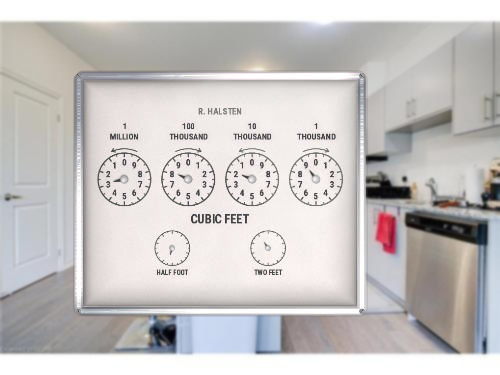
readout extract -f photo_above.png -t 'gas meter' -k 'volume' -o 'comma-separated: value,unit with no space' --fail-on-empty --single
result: 281900,ft³
